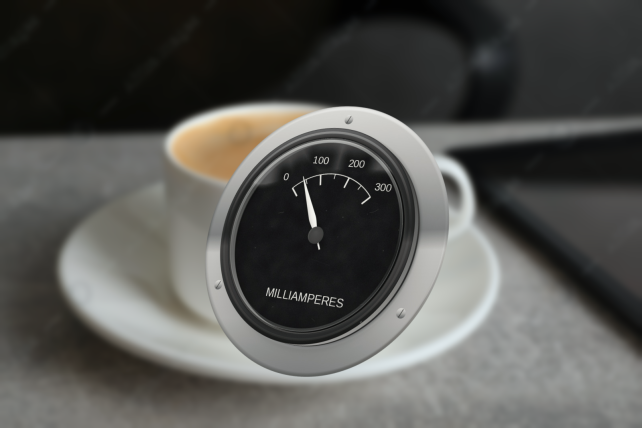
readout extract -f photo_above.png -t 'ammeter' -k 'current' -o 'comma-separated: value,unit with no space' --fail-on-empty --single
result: 50,mA
